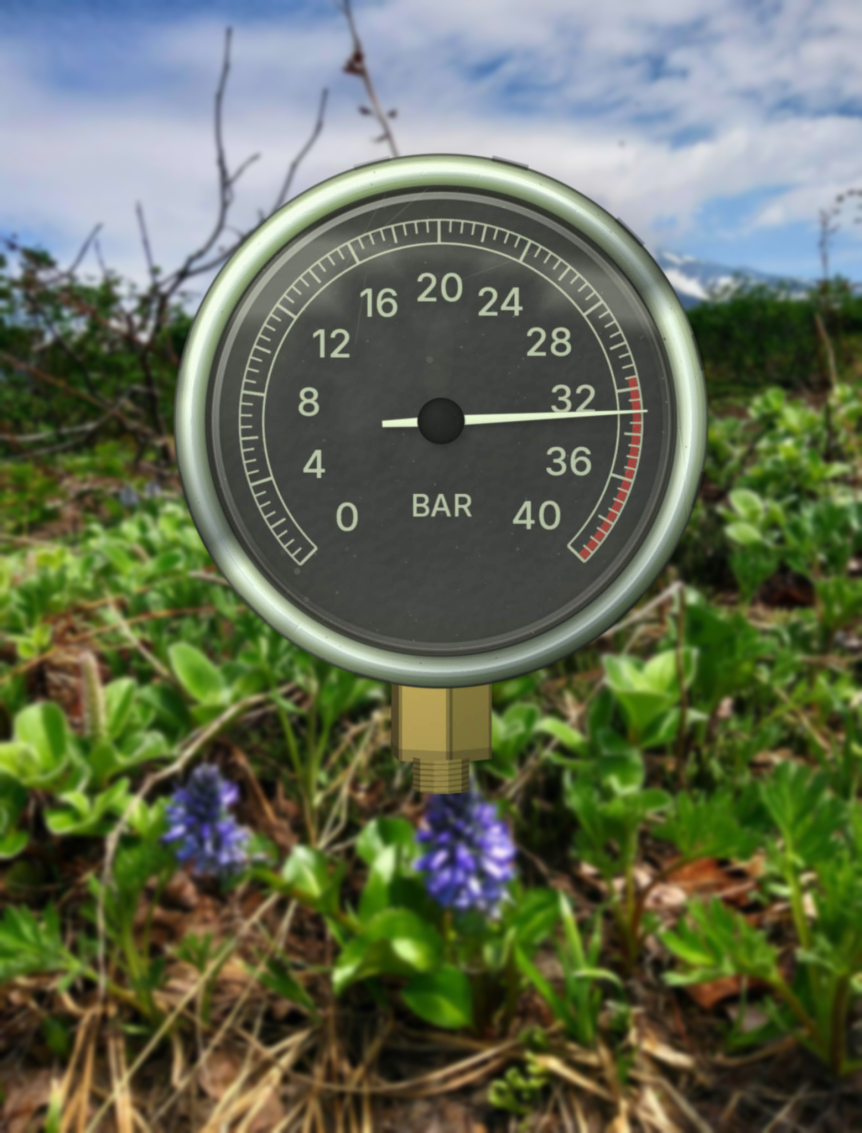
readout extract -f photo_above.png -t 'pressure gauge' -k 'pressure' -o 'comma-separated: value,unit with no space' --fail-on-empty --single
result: 33,bar
